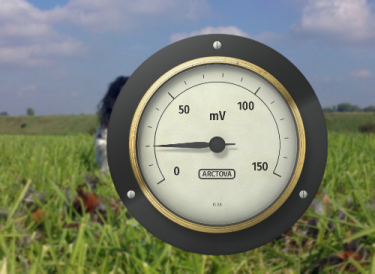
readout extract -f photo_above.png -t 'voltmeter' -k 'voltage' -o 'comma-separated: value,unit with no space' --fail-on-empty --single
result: 20,mV
